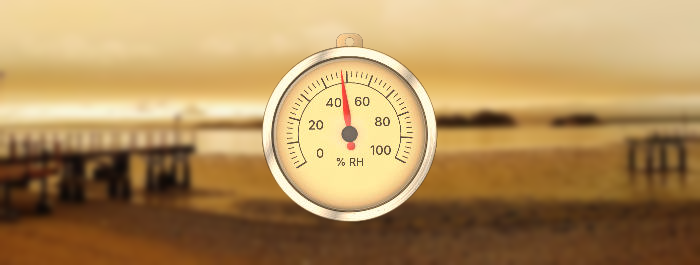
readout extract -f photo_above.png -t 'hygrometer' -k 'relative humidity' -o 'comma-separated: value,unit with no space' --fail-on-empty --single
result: 48,%
